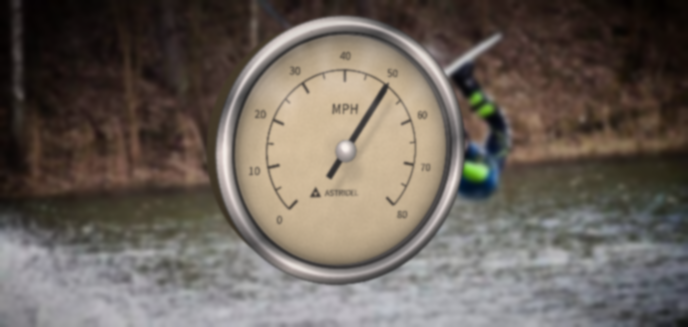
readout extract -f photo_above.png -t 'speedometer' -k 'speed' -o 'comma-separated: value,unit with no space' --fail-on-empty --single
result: 50,mph
